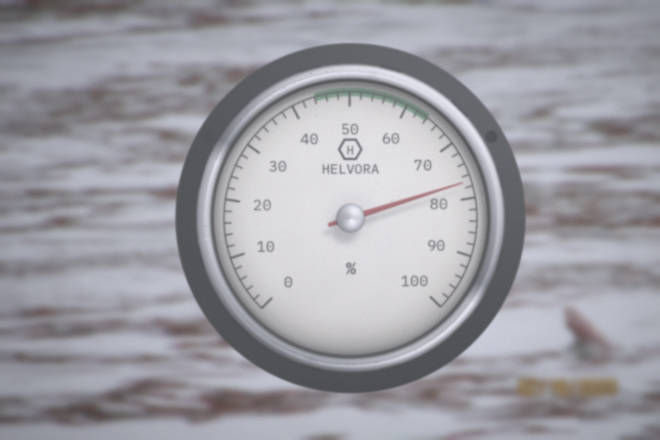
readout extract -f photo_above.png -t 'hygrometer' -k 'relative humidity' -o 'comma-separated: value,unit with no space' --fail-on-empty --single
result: 77,%
